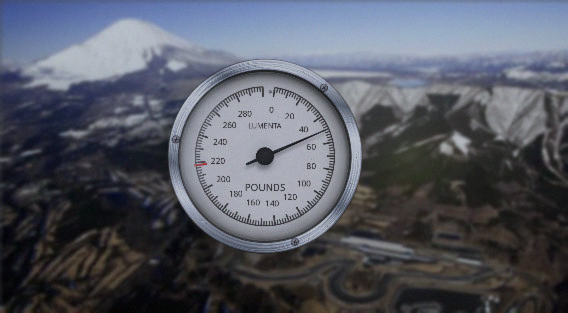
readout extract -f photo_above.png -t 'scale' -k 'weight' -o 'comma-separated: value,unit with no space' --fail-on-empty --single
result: 50,lb
